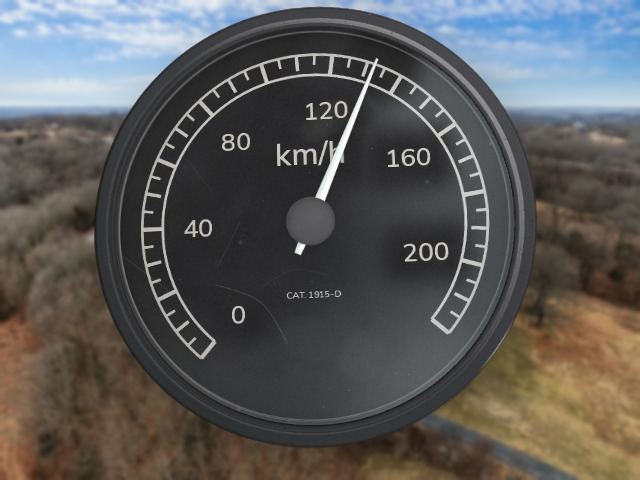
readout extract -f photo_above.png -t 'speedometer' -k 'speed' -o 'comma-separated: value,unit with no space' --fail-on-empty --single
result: 132.5,km/h
